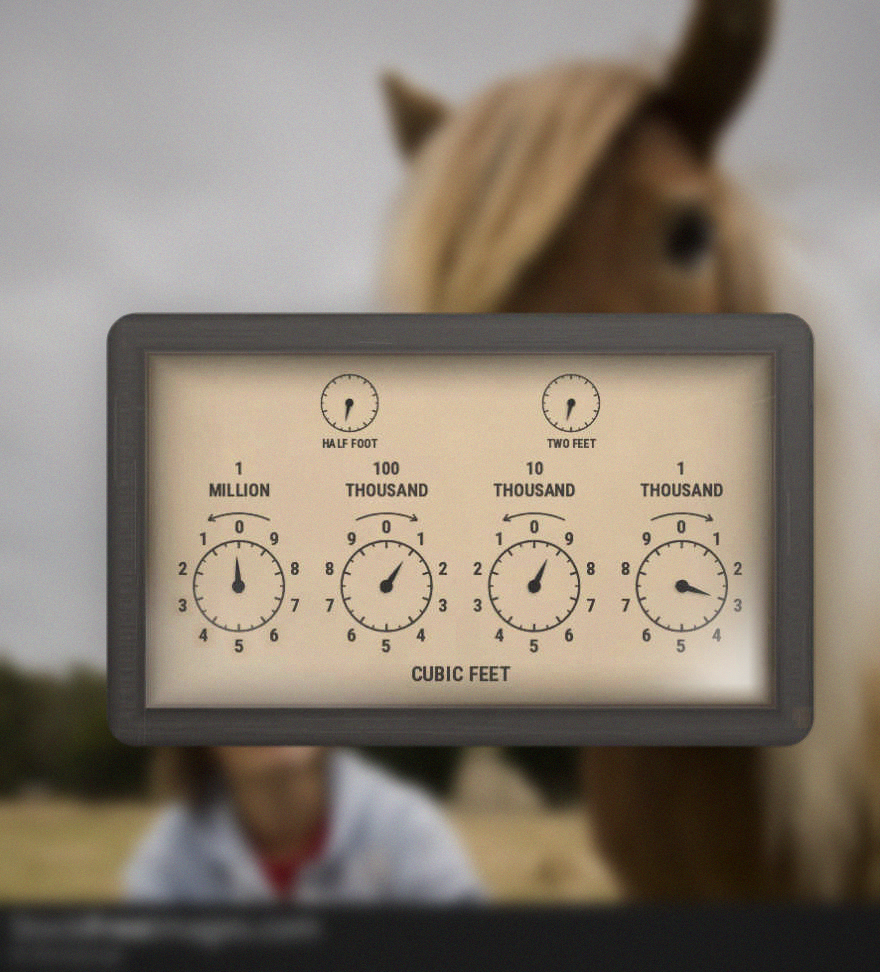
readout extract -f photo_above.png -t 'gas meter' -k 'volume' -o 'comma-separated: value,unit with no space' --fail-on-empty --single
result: 9300,ft³
